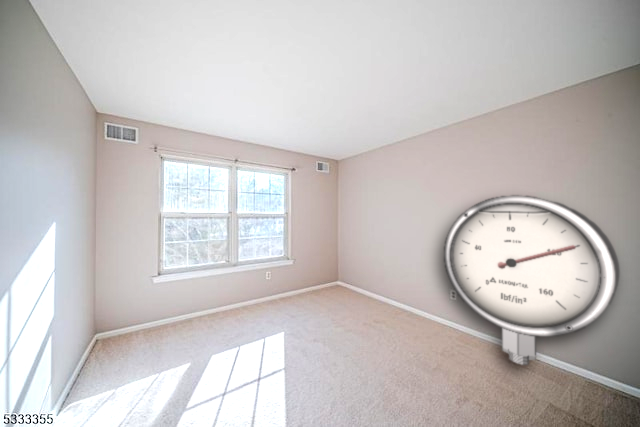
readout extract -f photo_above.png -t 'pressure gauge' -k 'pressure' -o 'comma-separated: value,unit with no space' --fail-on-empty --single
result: 120,psi
